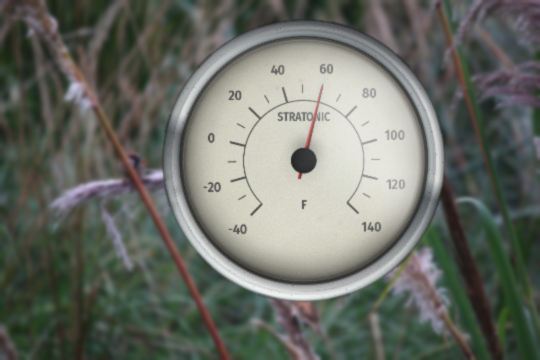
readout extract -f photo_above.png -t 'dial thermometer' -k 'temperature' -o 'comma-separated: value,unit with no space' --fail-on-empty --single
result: 60,°F
